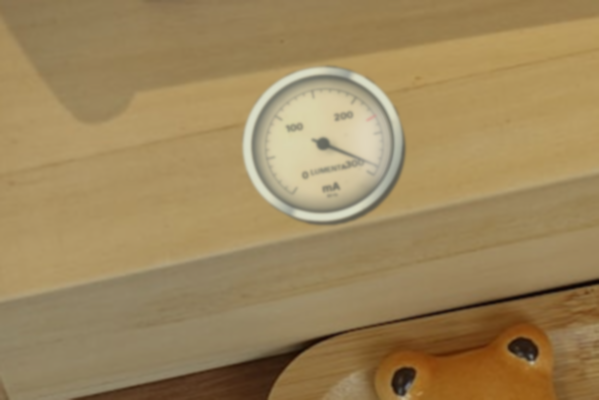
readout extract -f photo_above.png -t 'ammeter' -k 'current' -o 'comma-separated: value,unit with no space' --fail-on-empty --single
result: 290,mA
